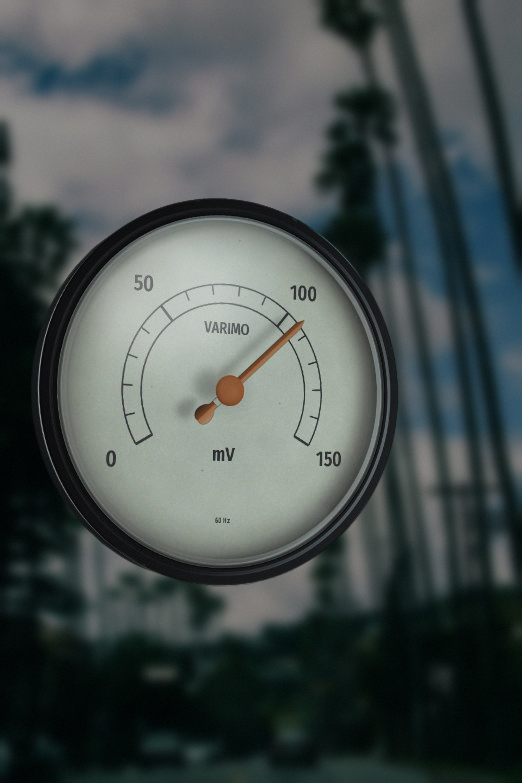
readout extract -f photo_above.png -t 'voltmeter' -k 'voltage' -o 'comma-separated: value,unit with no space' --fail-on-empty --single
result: 105,mV
